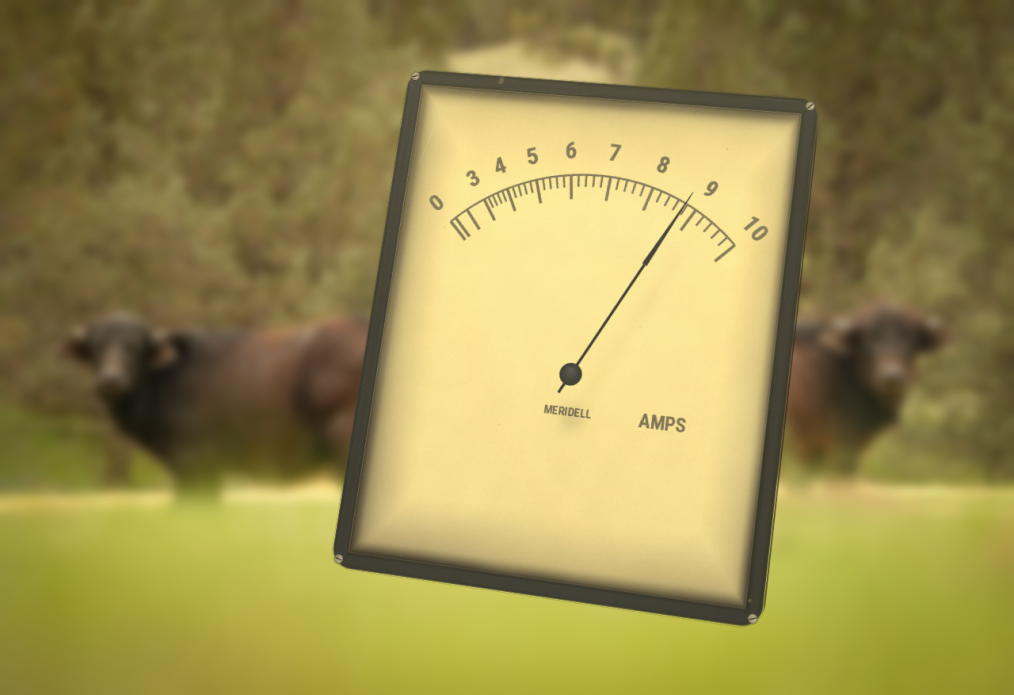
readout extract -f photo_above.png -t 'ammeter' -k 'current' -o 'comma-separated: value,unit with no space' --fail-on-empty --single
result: 8.8,A
